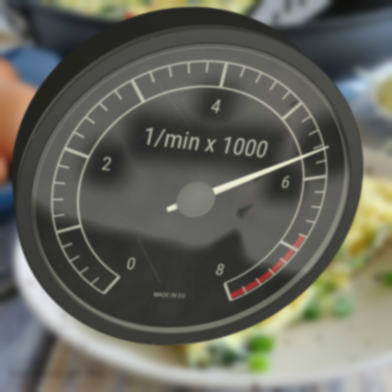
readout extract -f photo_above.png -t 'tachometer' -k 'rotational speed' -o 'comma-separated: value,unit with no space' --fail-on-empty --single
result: 5600,rpm
